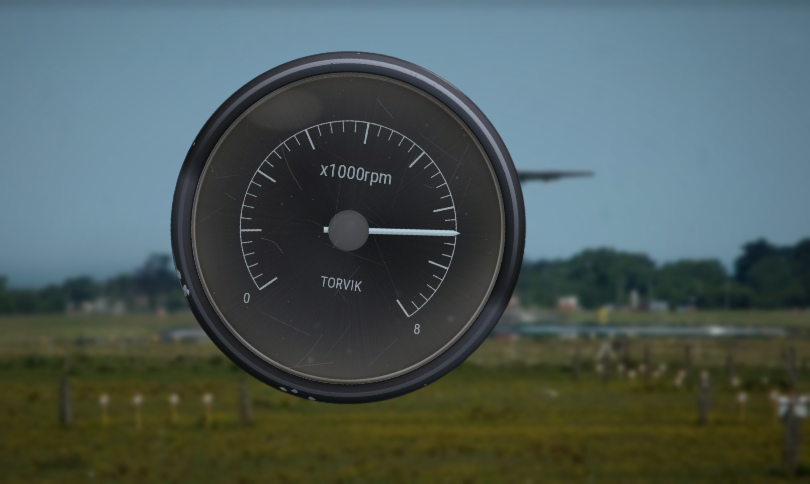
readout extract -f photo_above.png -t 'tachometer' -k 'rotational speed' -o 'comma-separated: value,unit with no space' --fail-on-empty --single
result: 6400,rpm
